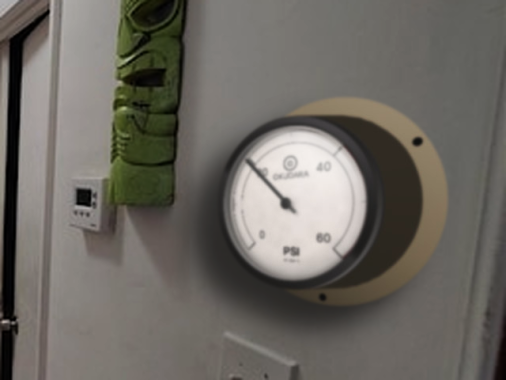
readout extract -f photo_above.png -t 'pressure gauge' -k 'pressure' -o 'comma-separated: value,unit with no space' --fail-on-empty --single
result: 20,psi
